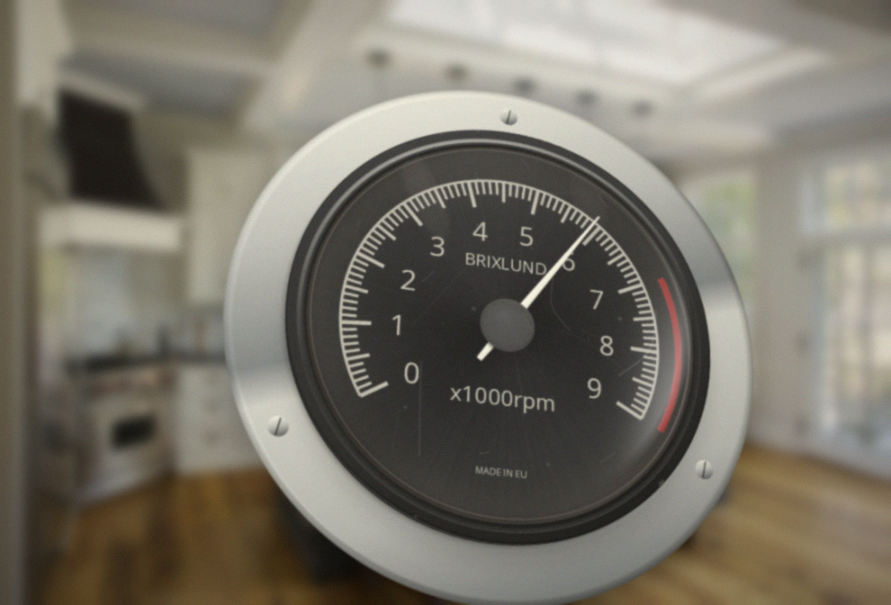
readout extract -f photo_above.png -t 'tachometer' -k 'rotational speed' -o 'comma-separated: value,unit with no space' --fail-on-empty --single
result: 5900,rpm
